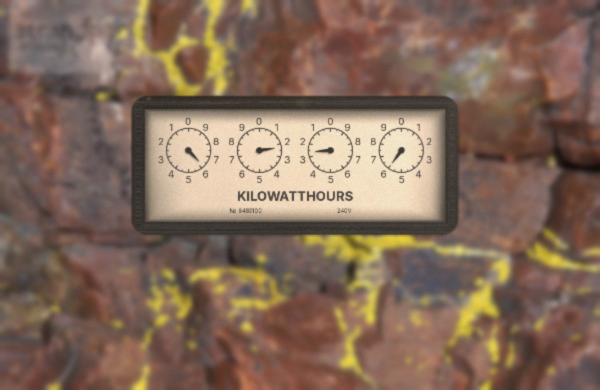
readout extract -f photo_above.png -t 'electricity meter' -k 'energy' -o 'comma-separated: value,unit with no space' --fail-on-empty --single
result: 6226,kWh
